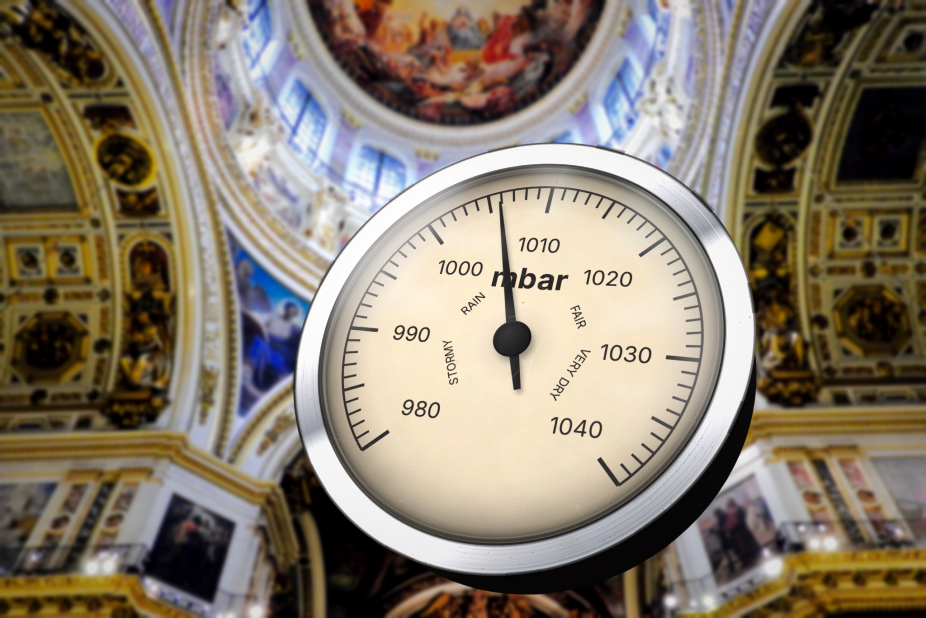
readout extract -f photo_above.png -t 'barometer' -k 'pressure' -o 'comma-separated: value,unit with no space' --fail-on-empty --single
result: 1006,mbar
